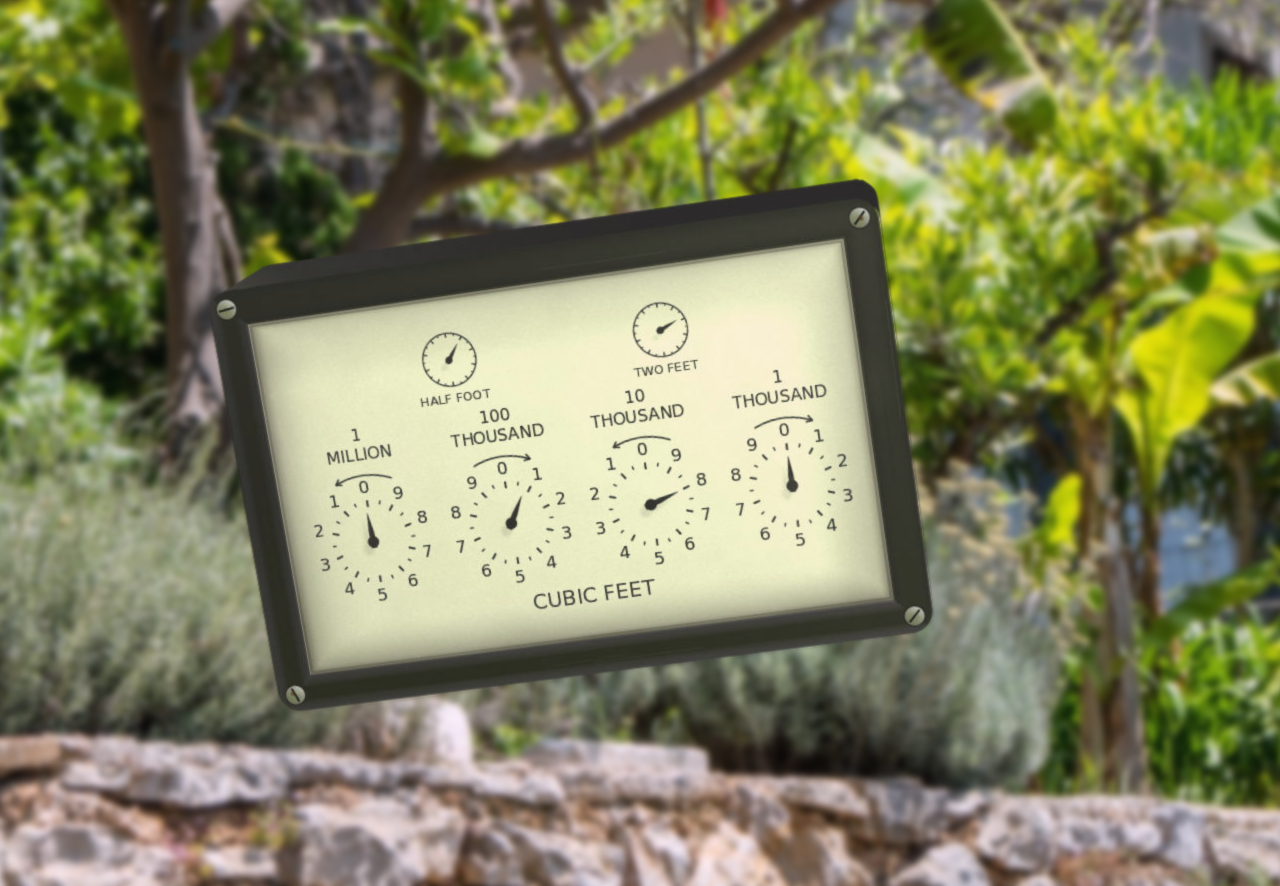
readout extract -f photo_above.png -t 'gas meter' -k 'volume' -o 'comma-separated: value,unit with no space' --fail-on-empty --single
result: 8000,ft³
